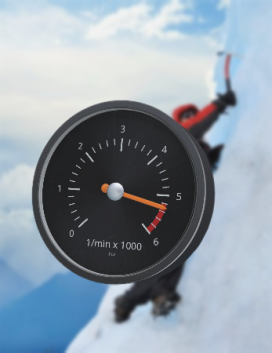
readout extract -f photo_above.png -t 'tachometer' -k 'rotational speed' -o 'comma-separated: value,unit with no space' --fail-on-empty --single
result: 5300,rpm
